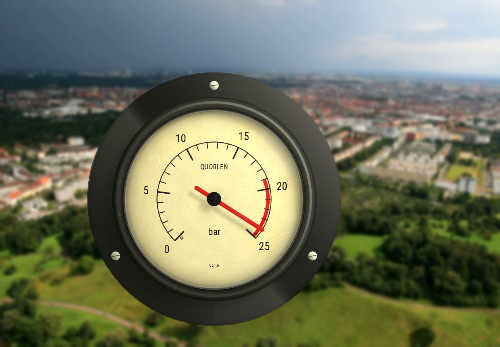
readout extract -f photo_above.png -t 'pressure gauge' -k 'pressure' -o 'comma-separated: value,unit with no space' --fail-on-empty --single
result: 24,bar
